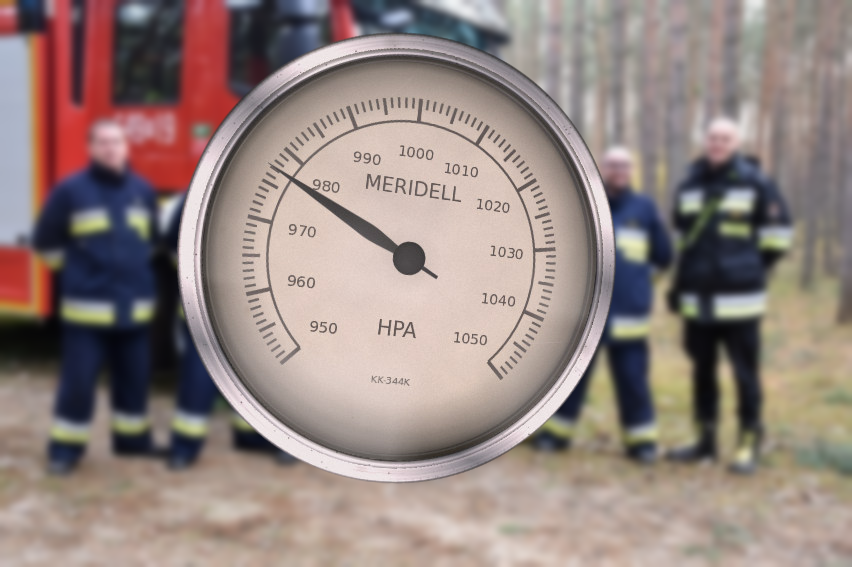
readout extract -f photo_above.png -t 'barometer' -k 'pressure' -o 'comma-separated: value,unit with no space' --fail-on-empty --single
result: 977,hPa
